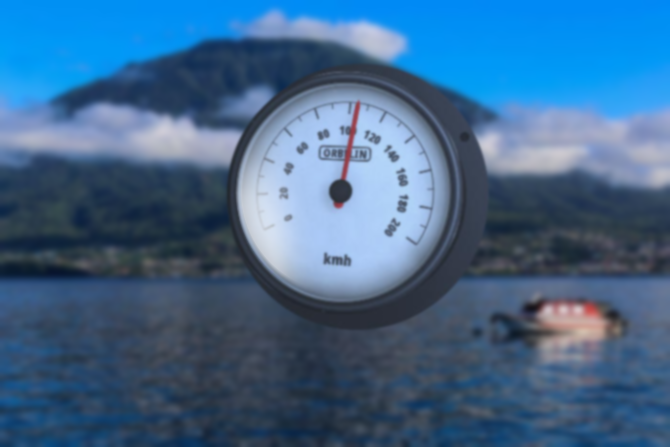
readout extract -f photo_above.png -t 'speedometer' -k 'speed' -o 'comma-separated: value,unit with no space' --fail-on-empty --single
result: 105,km/h
